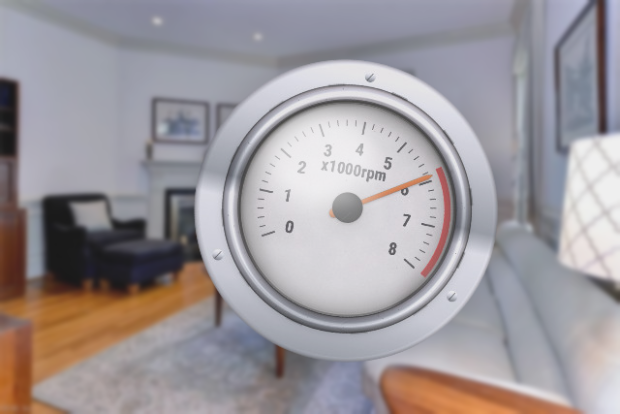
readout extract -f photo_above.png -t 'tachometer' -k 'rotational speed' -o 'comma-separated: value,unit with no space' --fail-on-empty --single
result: 5900,rpm
